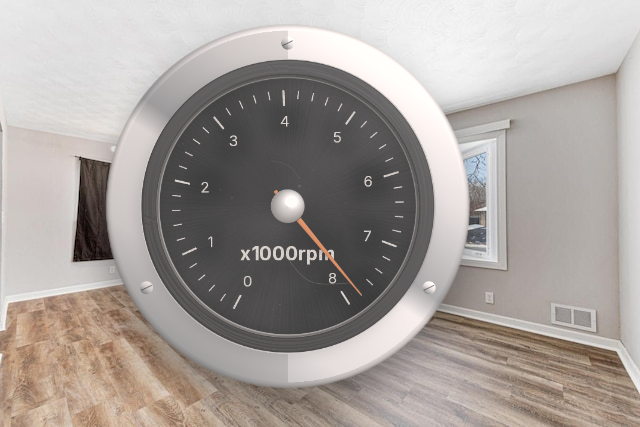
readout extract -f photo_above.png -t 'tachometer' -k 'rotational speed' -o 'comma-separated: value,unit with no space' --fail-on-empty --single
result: 7800,rpm
